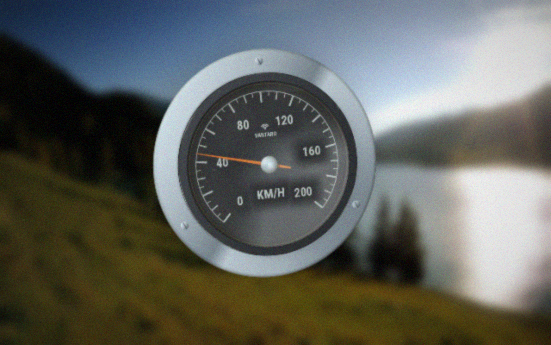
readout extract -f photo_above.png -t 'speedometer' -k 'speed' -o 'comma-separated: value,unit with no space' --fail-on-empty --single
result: 45,km/h
